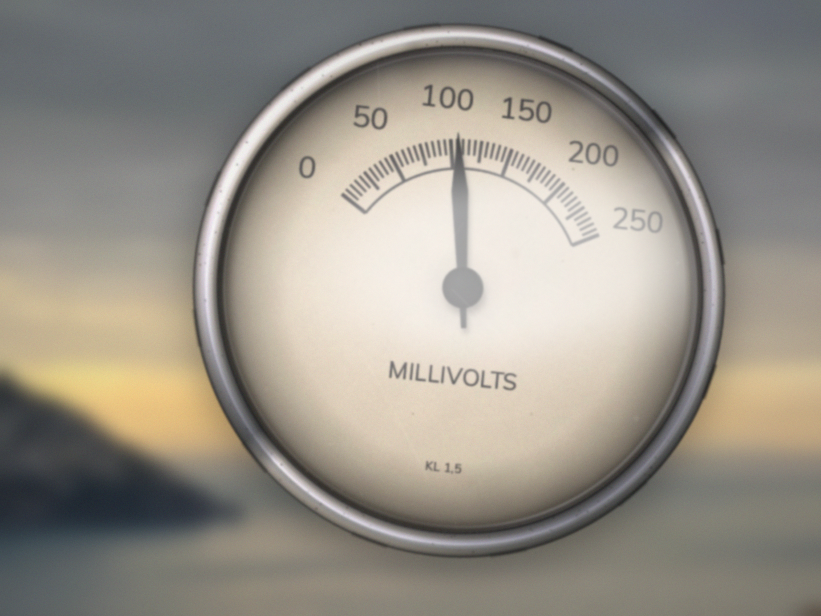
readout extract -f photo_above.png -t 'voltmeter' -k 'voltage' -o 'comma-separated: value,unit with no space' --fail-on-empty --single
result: 105,mV
